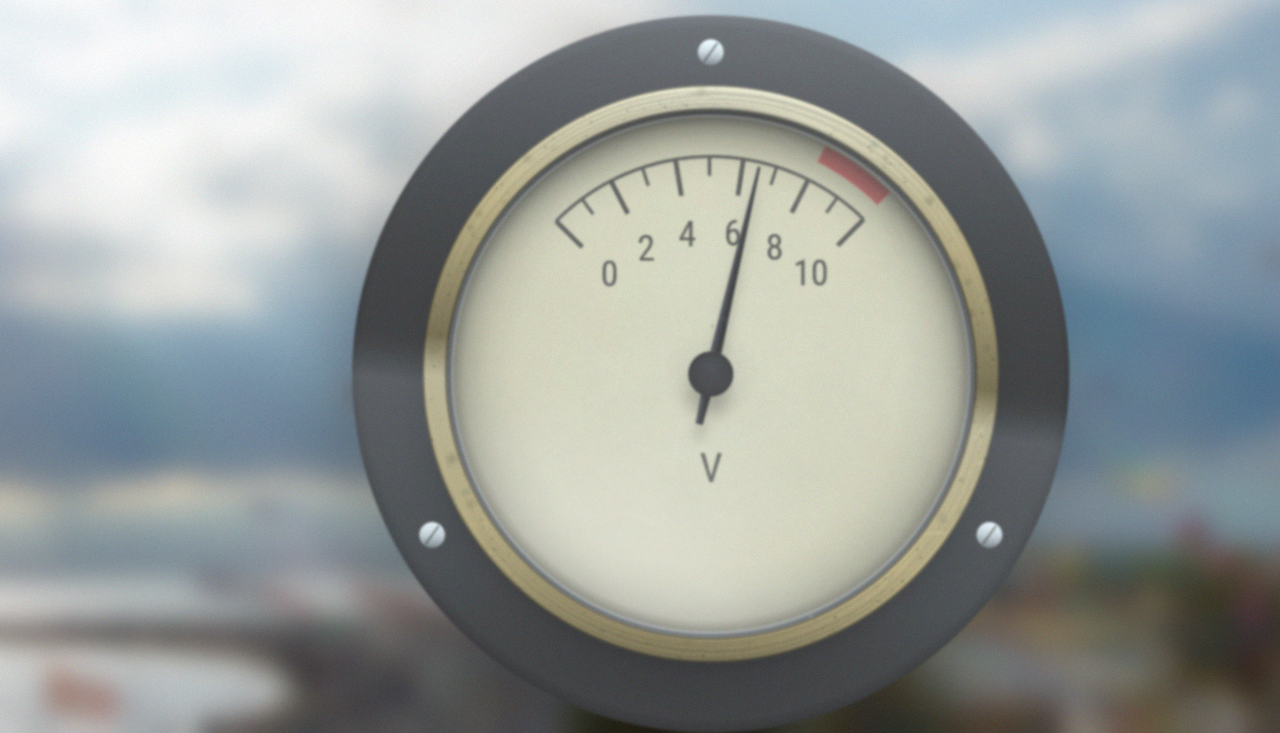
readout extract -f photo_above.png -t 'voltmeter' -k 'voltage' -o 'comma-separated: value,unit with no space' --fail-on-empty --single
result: 6.5,V
